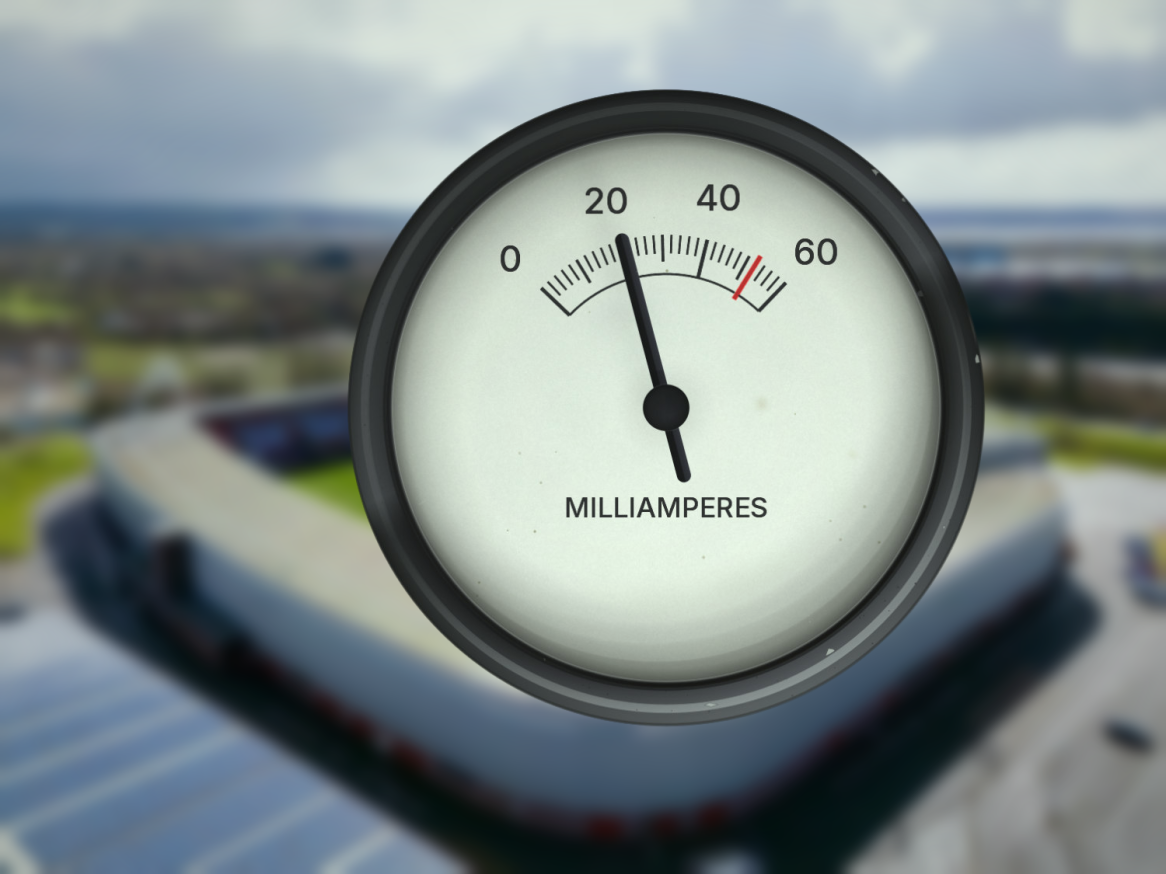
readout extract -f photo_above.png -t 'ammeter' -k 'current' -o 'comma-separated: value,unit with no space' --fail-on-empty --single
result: 21,mA
